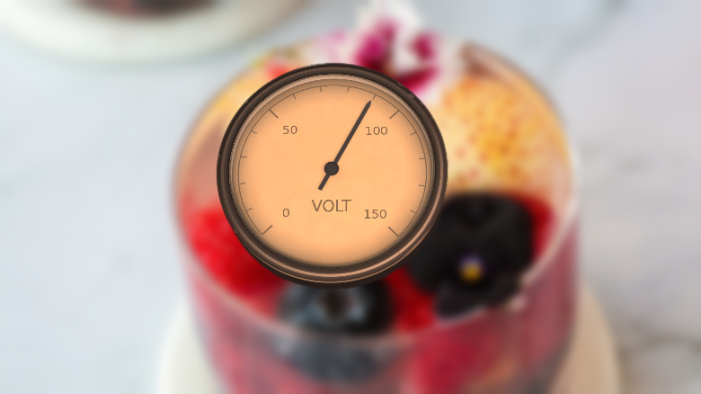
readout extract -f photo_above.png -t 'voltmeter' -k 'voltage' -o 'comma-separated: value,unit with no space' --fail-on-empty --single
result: 90,V
